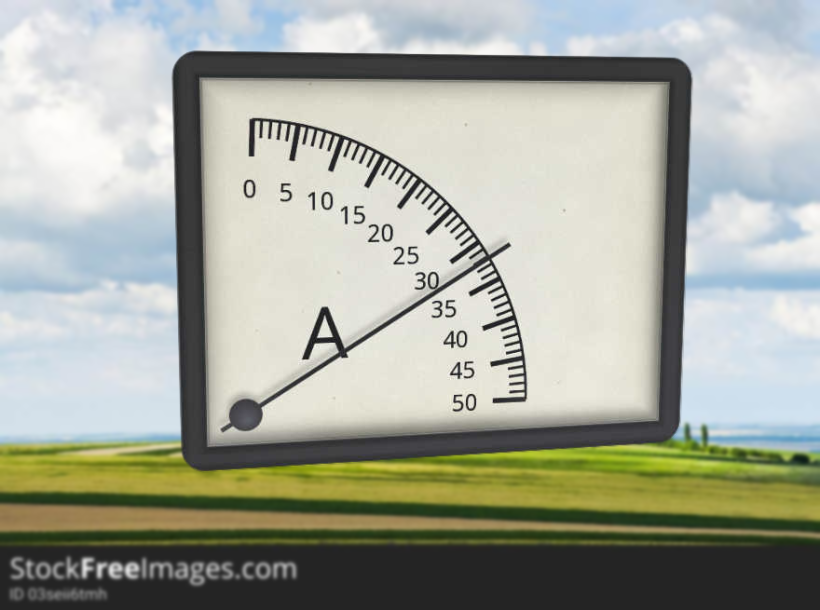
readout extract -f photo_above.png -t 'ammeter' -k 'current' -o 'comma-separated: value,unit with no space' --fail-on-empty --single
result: 32,A
